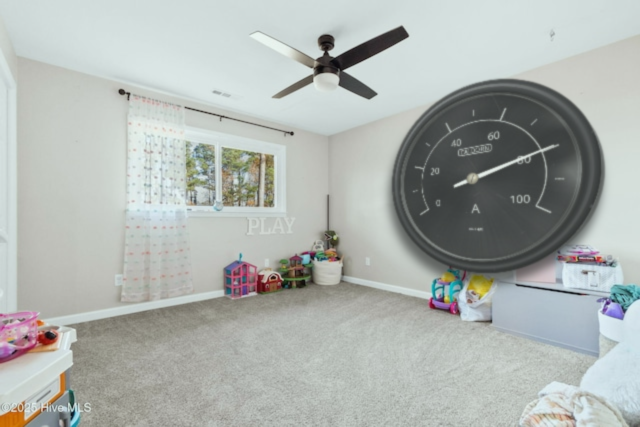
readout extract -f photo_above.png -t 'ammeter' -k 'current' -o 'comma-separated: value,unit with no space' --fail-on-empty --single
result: 80,A
